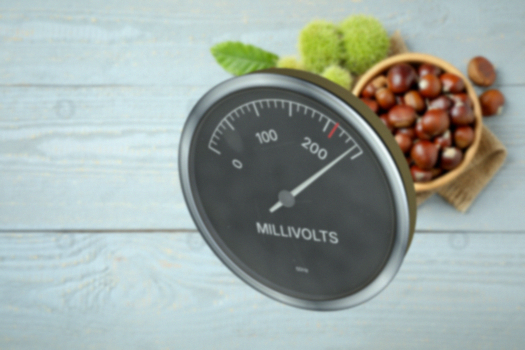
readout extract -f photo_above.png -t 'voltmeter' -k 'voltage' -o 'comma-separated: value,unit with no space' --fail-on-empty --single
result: 240,mV
